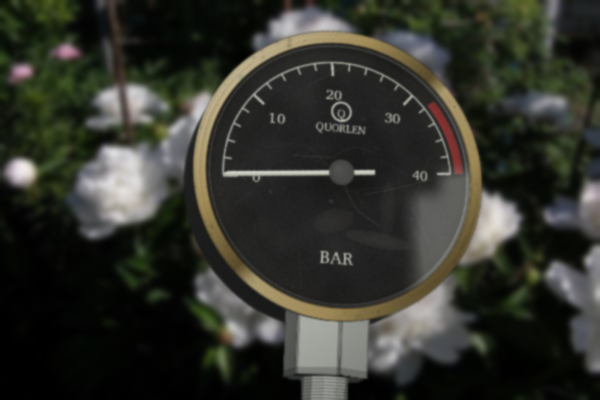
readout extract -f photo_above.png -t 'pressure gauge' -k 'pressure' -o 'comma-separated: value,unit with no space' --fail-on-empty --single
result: 0,bar
